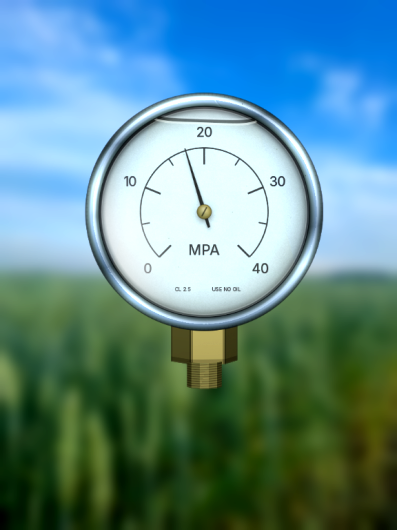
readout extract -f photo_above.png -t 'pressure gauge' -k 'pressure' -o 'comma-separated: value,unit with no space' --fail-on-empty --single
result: 17.5,MPa
